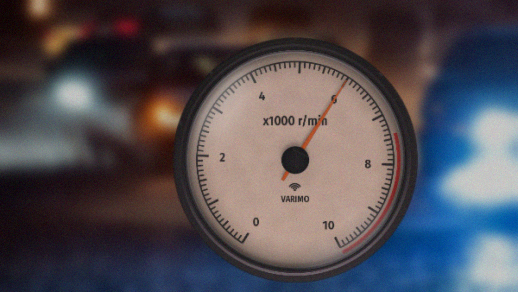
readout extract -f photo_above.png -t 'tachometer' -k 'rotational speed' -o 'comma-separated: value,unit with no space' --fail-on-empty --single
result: 6000,rpm
